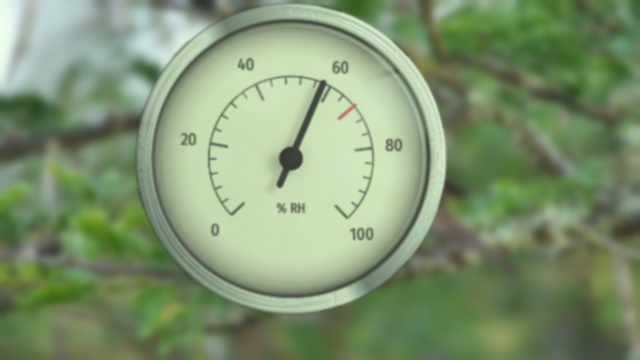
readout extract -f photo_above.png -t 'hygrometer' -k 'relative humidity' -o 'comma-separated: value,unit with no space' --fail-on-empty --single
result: 58,%
